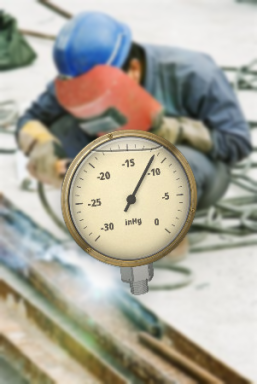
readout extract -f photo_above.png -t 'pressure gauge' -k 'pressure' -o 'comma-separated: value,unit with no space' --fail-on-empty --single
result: -11.5,inHg
